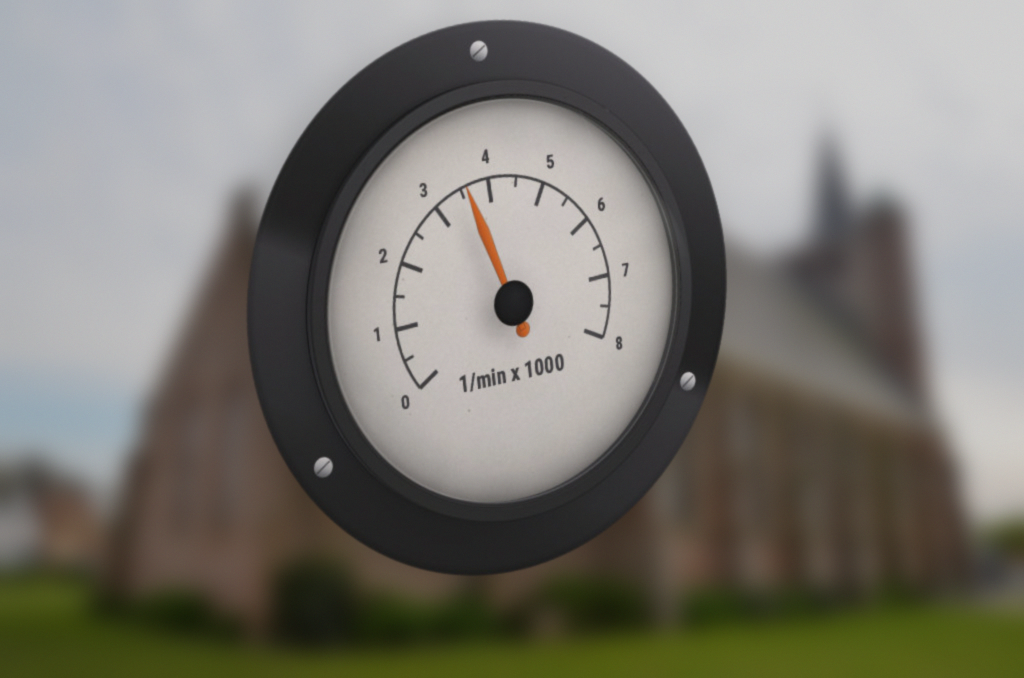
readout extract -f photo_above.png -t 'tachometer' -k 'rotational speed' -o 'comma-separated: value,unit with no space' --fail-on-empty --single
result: 3500,rpm
